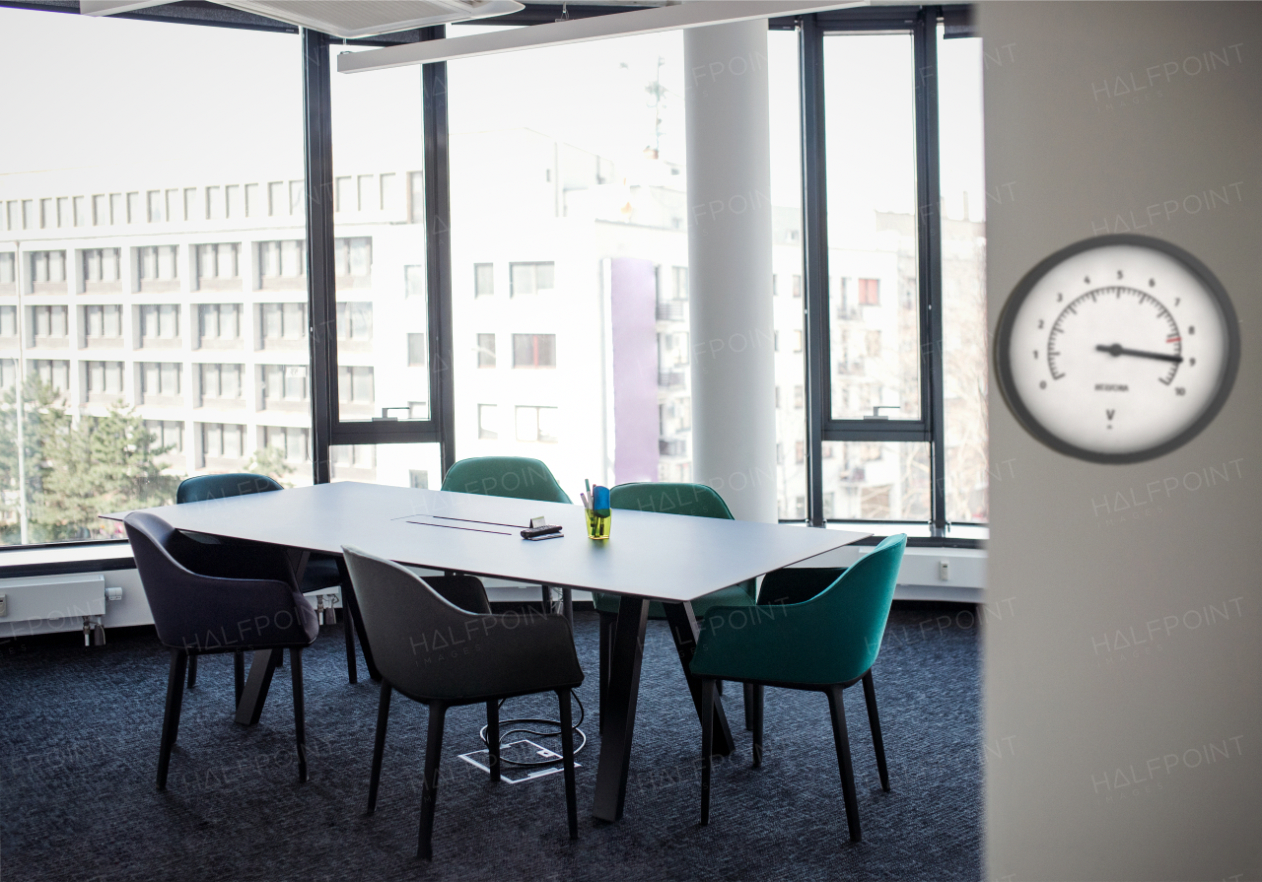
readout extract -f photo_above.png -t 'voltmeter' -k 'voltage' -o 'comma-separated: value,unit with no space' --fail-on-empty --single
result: 9,V
